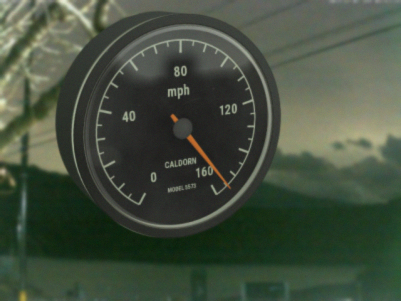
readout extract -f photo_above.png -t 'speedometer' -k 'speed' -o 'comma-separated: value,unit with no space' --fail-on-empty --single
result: 155,mph
